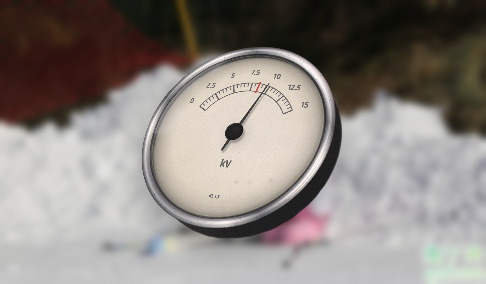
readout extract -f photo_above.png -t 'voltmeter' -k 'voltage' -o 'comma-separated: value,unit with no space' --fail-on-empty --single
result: 10,kV
